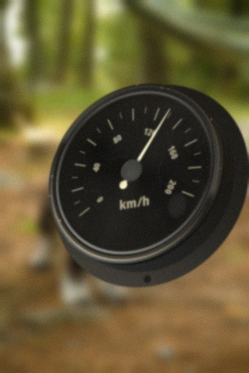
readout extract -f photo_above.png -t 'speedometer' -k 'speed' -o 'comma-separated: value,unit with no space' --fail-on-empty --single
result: 130,km/h
